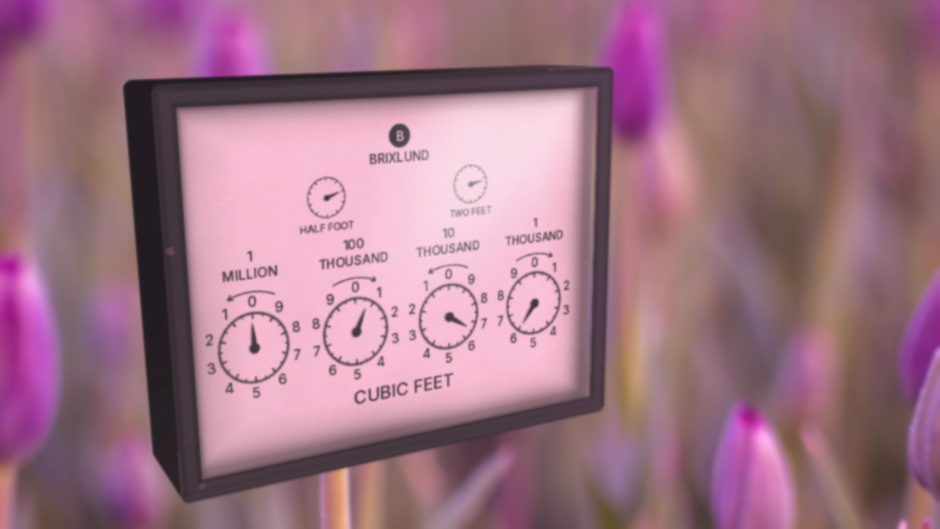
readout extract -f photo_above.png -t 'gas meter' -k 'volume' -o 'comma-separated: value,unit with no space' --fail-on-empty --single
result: 6600,ft³
